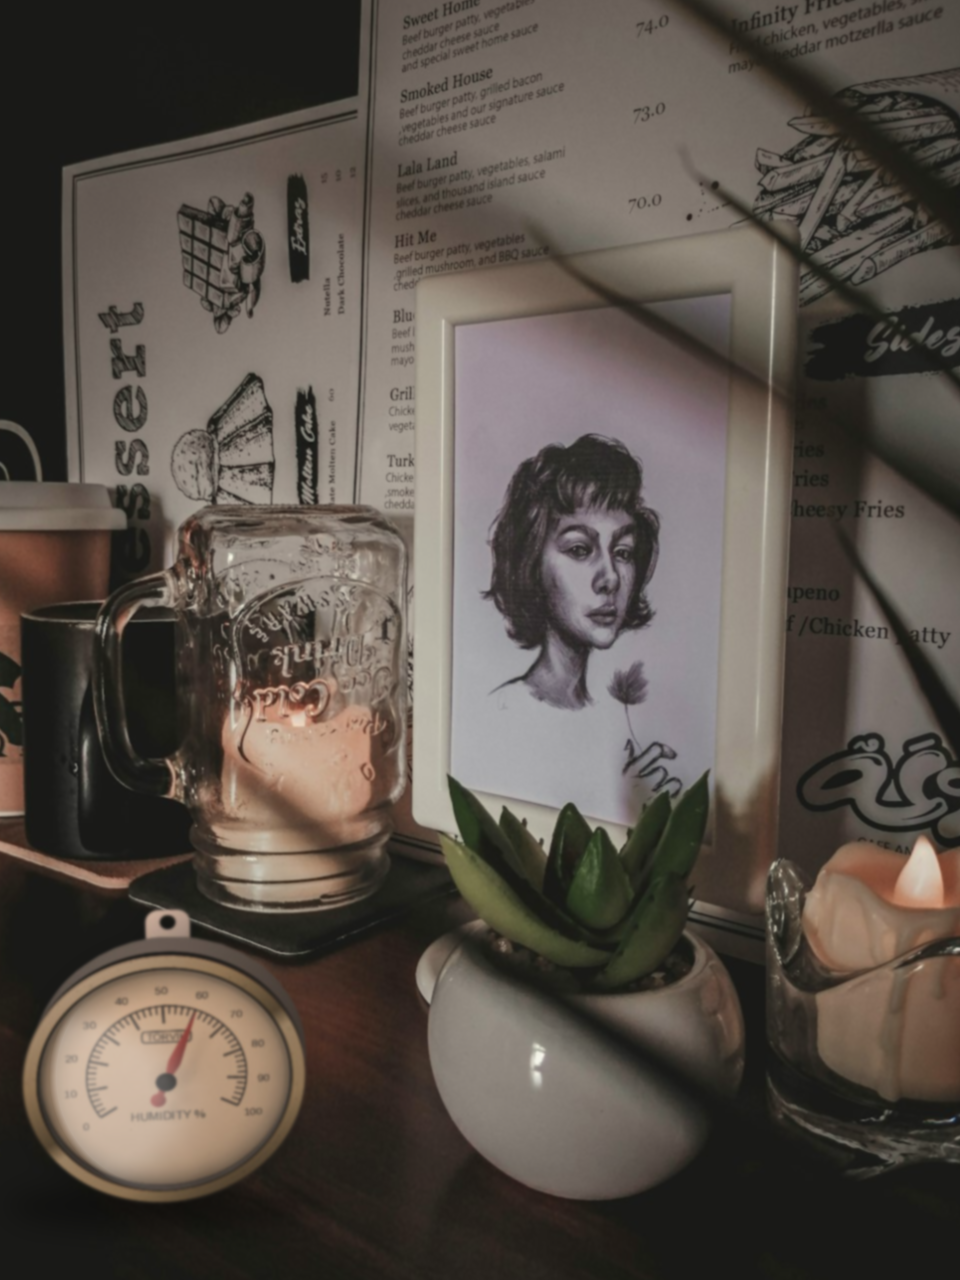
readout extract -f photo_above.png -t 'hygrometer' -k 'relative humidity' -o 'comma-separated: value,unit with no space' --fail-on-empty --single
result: 60,%
